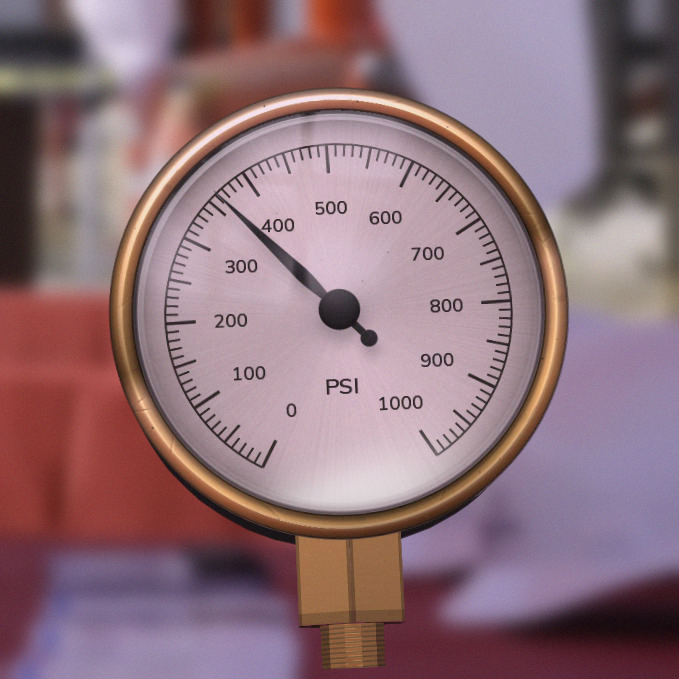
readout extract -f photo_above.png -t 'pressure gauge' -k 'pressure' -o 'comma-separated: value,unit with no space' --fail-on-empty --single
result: 360,psi
